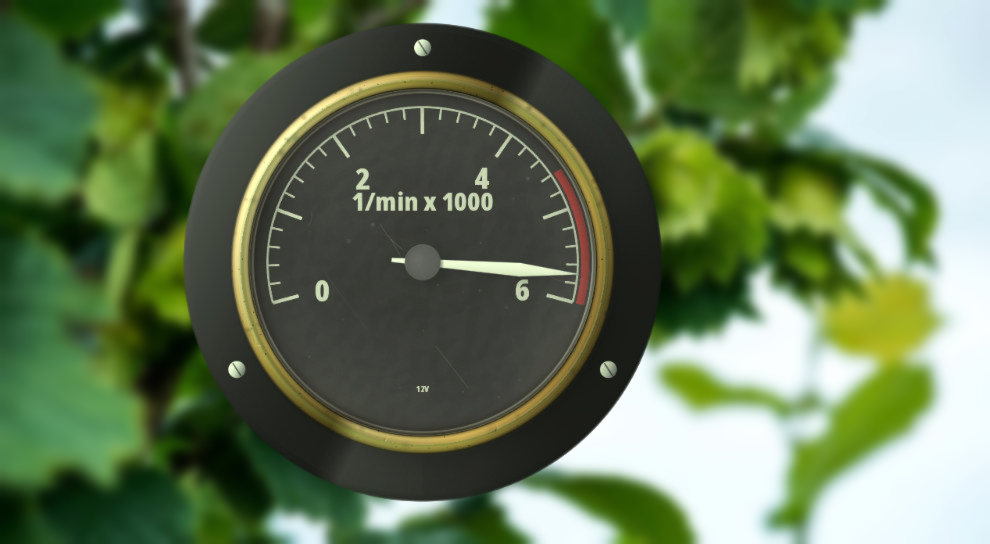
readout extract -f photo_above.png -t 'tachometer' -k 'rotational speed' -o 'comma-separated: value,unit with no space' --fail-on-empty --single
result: 5700,rpm
